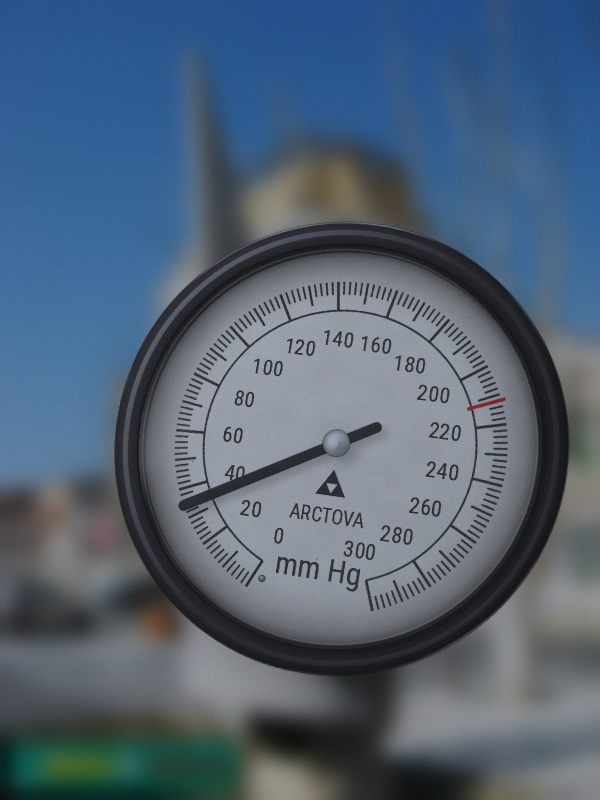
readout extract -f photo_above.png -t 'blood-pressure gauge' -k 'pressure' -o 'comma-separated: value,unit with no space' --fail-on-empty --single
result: 34,mmHg
